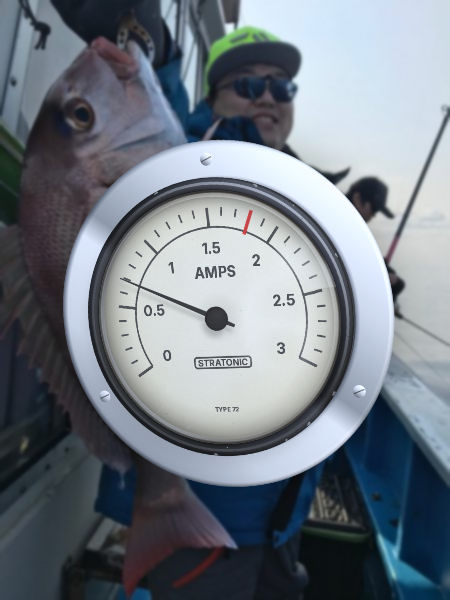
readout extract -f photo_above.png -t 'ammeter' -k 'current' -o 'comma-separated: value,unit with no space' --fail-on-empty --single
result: 0.7,A
